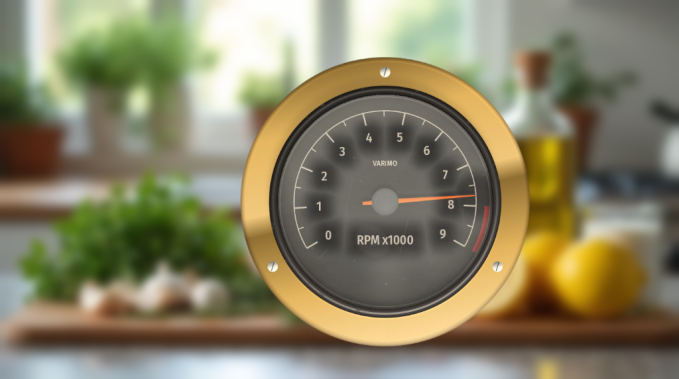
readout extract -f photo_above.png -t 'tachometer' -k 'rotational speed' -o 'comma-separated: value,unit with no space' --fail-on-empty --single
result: 7750,rpm
